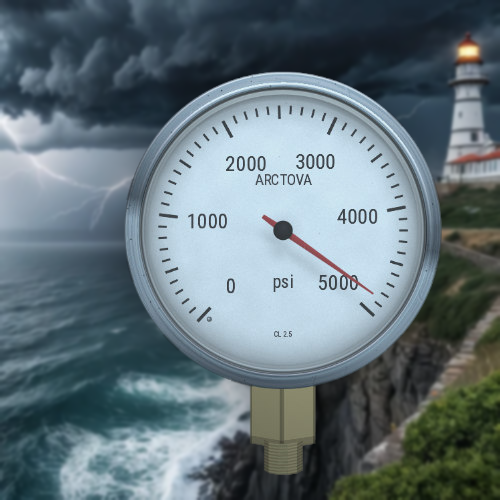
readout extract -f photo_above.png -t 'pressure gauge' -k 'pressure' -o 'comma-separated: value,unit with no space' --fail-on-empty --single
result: 4850,psi
